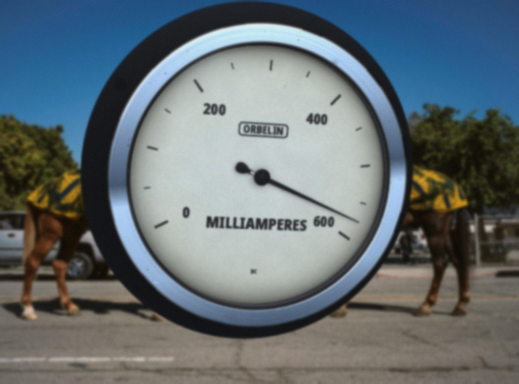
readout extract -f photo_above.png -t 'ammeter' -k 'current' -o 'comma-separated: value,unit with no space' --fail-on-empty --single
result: 575,mA
